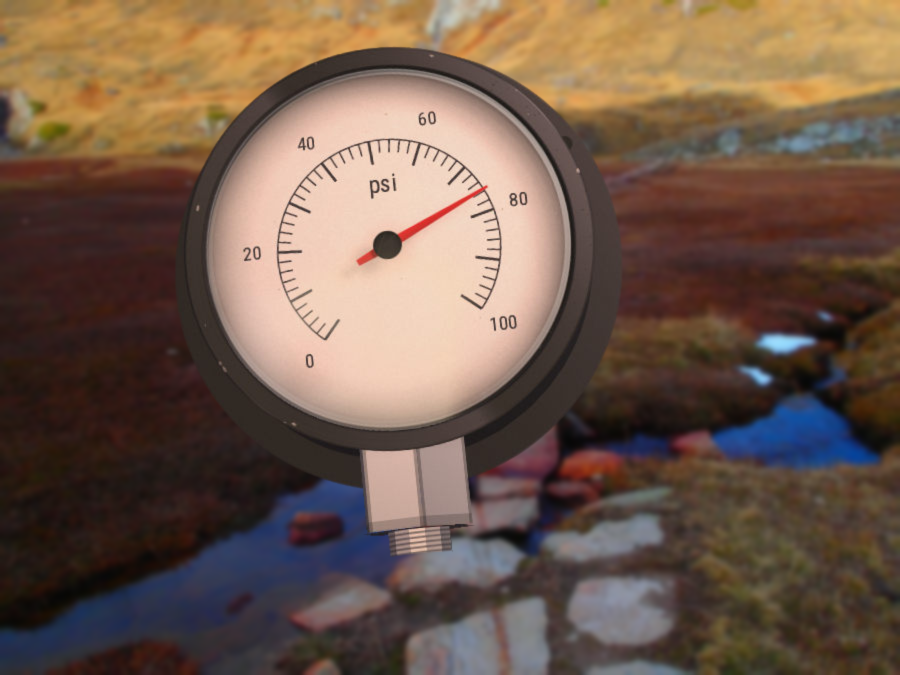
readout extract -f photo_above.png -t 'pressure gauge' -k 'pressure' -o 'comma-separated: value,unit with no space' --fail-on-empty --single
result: 76,psi
